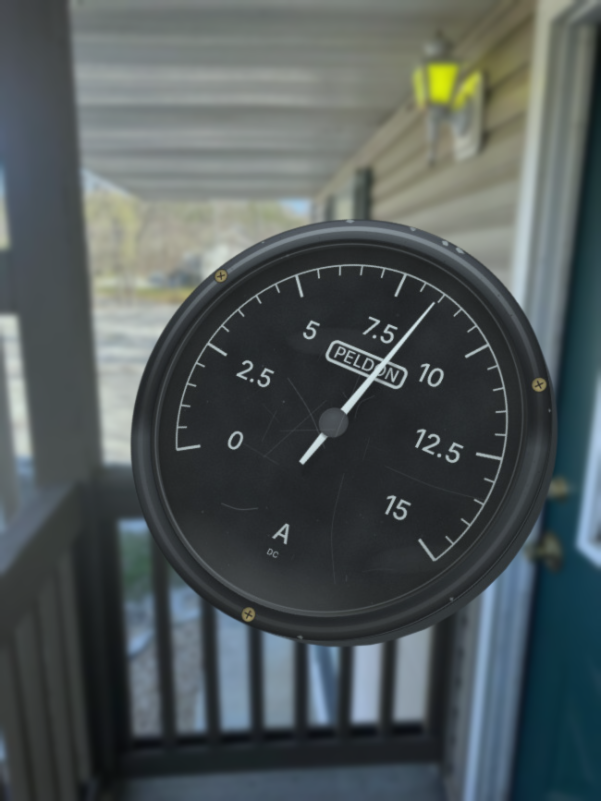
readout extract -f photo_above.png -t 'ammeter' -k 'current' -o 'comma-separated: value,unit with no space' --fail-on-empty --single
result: 8.5,A
